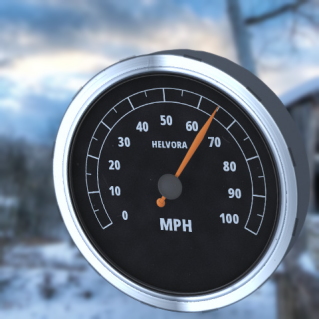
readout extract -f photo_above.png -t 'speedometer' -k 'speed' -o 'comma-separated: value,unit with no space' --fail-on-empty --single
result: 65,mph
